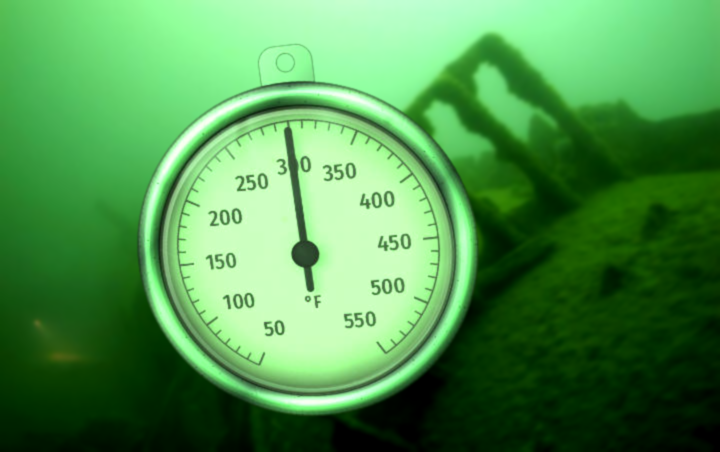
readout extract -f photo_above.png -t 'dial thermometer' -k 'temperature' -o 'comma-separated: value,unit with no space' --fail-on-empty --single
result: 300,°F
